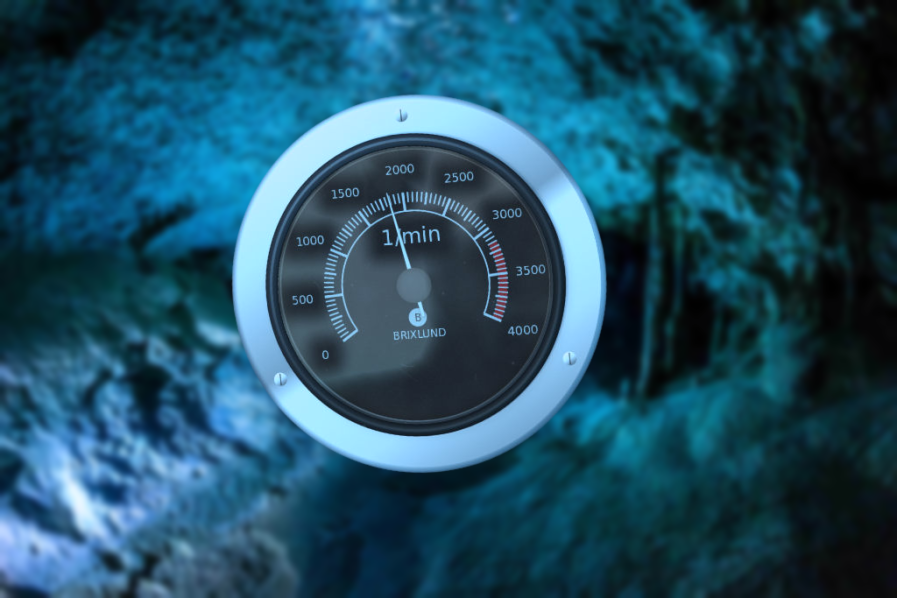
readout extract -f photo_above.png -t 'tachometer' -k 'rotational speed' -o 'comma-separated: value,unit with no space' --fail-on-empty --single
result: 1850,rpm
